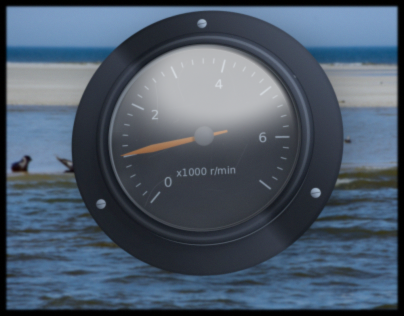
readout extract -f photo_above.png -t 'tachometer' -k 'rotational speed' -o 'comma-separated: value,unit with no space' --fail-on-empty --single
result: 1000,rpm
